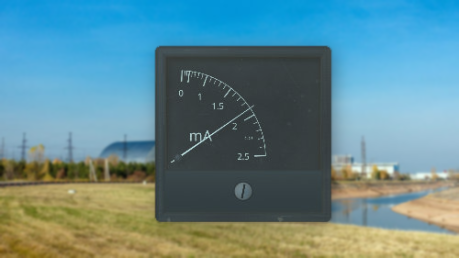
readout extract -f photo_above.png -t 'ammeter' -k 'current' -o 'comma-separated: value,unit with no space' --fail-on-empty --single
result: 1.9,mA
